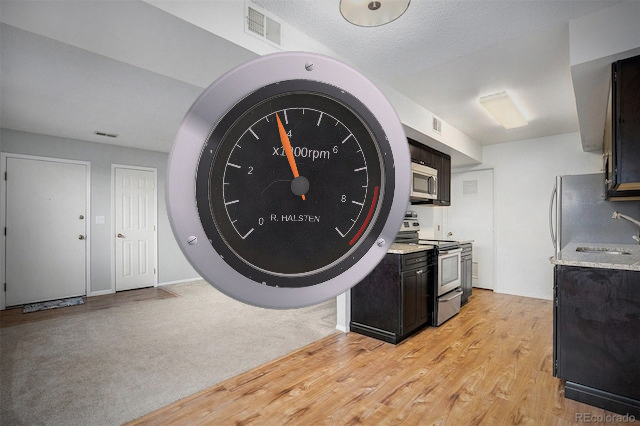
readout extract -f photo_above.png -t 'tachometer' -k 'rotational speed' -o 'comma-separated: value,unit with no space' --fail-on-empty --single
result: 3750,rpm
